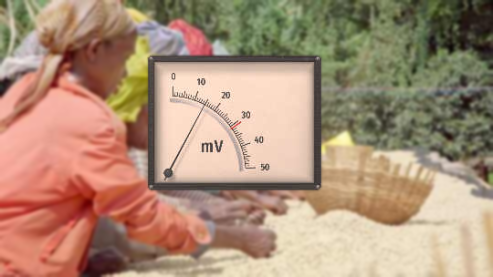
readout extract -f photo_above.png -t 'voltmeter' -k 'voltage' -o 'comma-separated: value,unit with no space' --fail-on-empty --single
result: 15,mV
